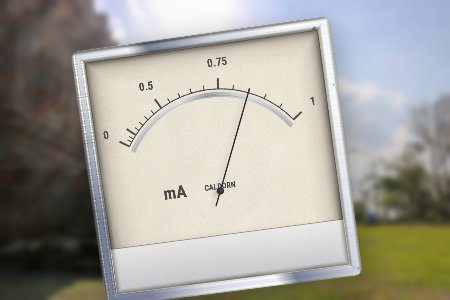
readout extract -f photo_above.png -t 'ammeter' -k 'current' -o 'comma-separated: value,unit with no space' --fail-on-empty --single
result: 0.85,mA
